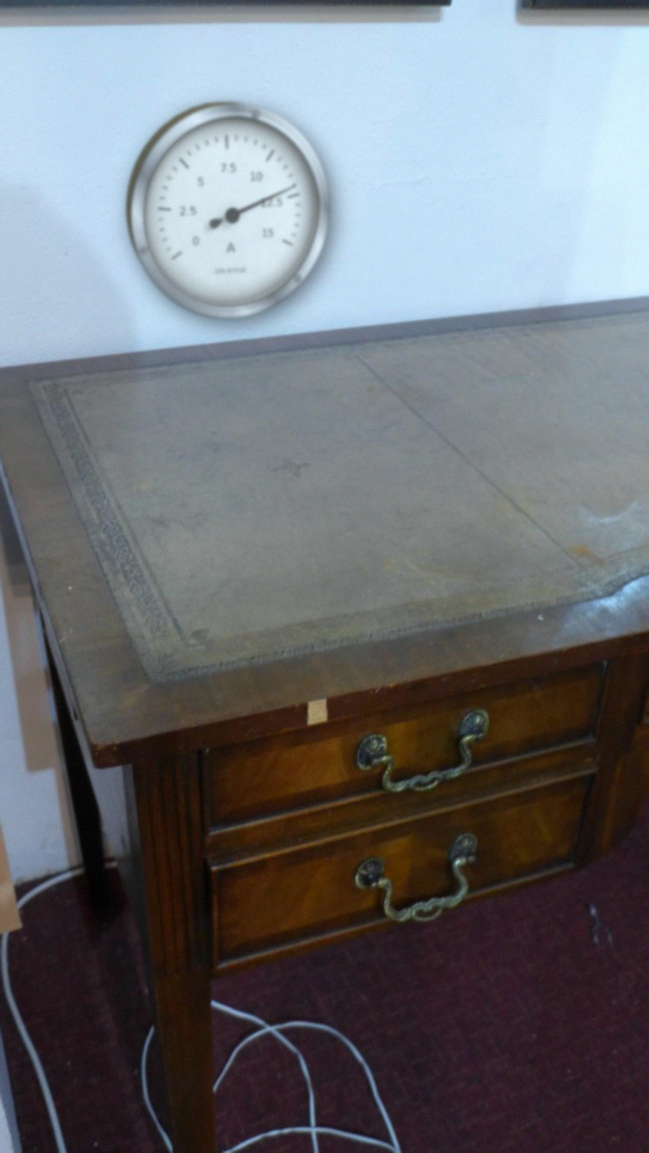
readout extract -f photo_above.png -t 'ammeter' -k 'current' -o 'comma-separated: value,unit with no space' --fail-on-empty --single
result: 12,A
